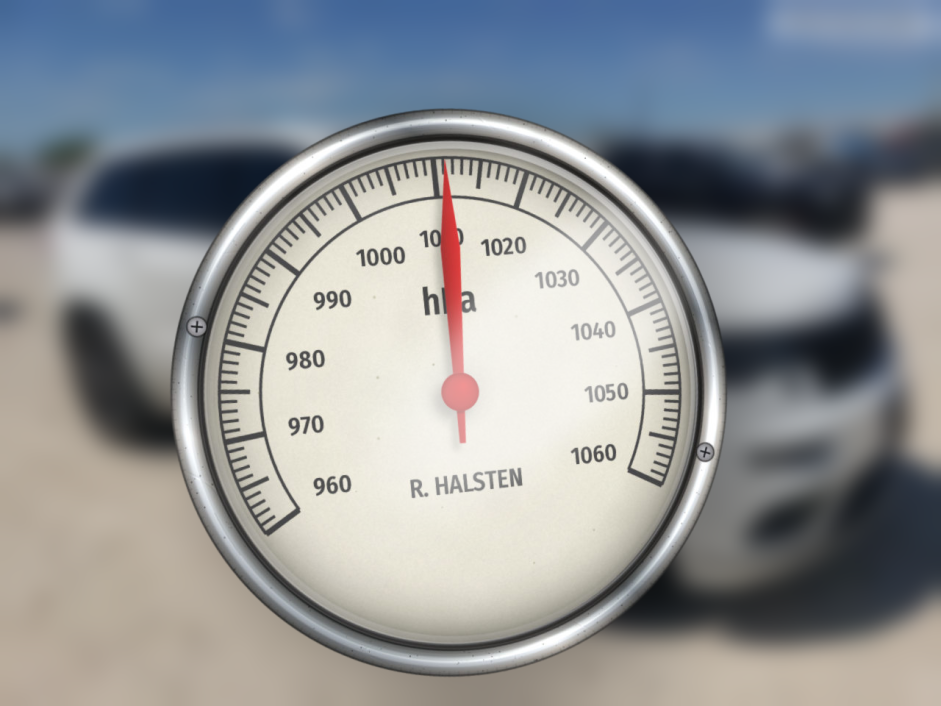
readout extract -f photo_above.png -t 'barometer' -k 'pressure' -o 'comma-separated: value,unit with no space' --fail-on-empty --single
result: 1011,hPa
